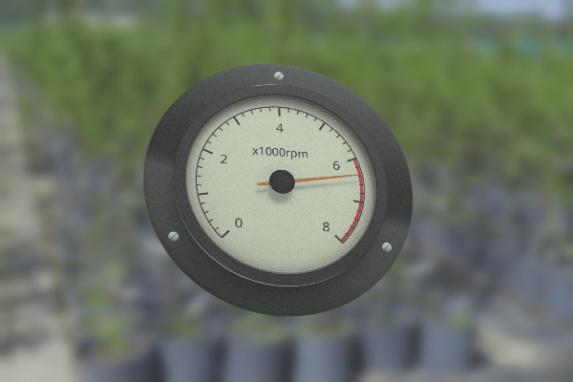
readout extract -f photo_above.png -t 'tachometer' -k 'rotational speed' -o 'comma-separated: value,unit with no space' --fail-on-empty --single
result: 6400,rpm
